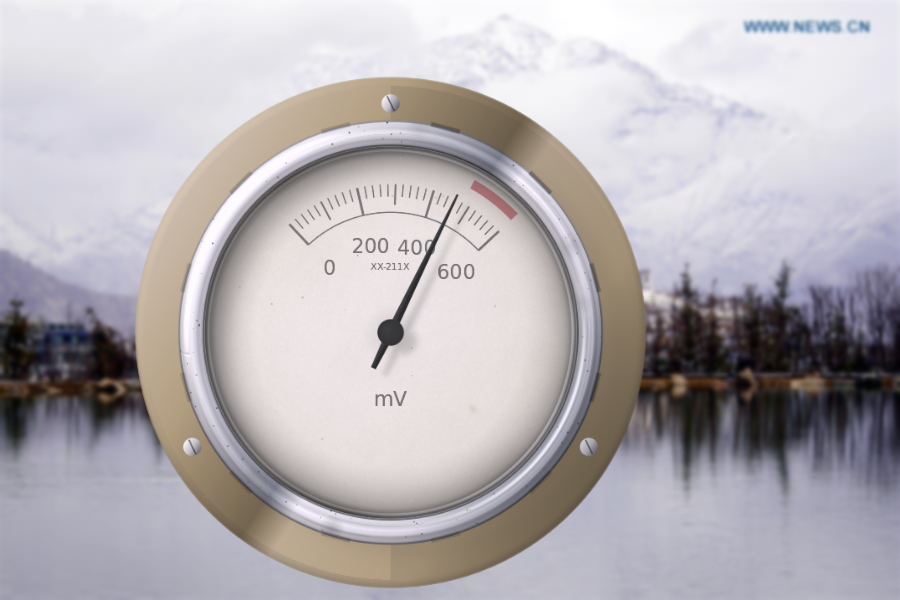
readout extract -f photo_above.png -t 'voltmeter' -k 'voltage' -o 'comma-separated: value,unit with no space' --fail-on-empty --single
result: 460,mV
